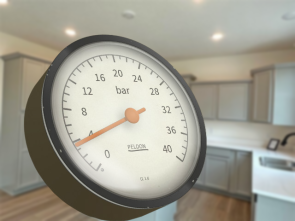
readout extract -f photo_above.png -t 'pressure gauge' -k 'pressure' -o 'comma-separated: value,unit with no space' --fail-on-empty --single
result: 3.5,bar
